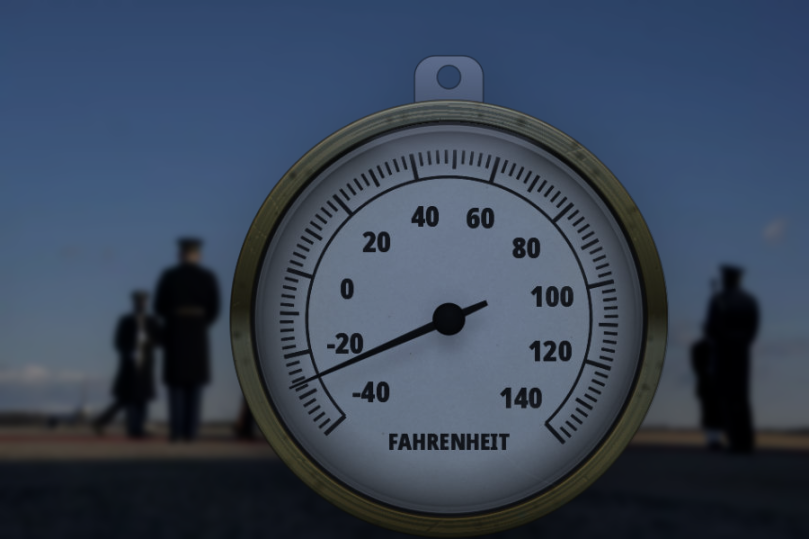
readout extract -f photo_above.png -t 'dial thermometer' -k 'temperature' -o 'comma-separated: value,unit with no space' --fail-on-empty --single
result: -27,°F
